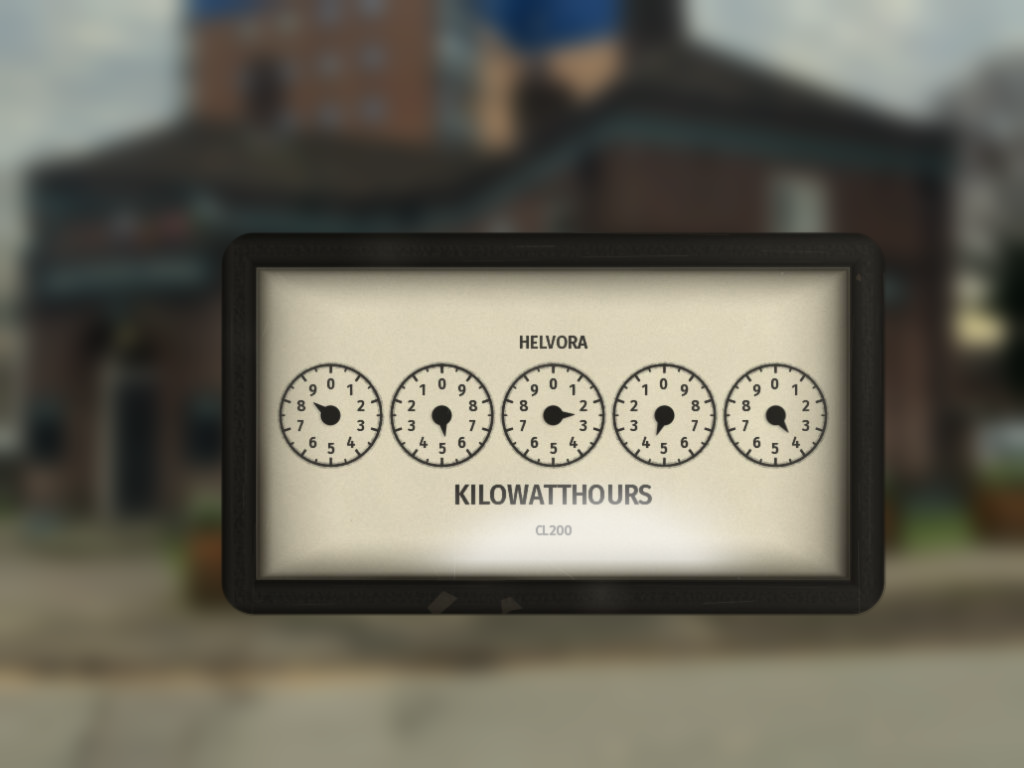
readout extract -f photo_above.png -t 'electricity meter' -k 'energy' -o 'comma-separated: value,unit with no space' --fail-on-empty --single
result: 85244,kWh
